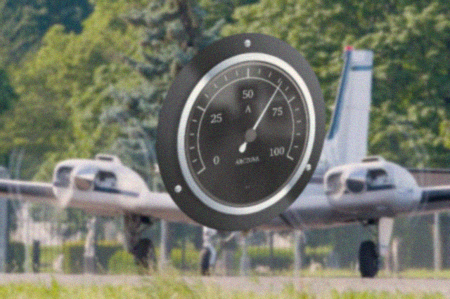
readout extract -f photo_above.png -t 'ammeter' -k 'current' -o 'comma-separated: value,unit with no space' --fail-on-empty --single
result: 65,A
